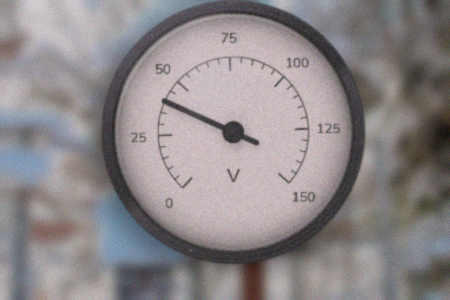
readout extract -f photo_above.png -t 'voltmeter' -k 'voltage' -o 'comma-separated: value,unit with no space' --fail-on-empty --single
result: 40,V
